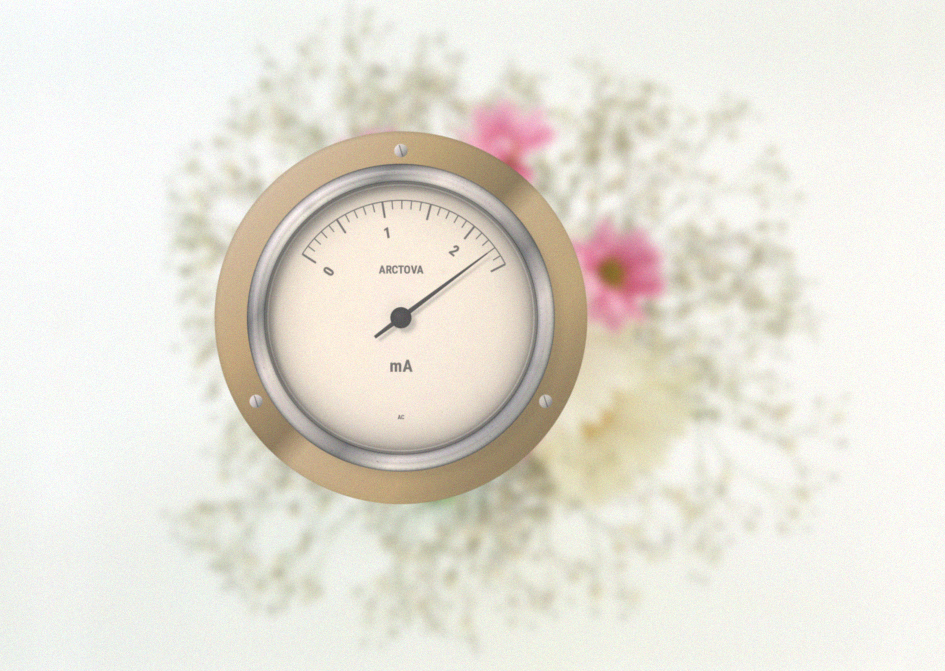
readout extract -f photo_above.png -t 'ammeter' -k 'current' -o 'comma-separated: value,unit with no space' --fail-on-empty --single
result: 2.3,mA
